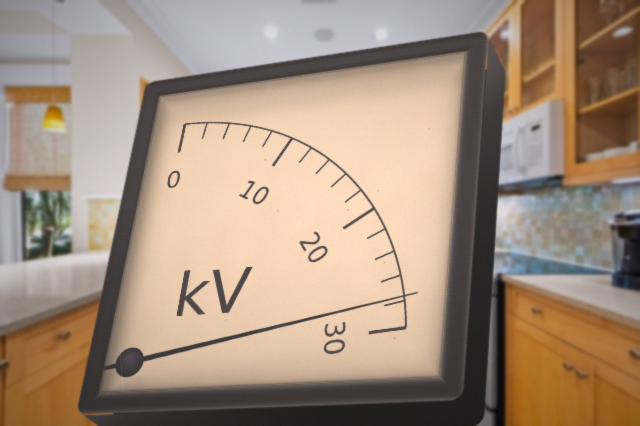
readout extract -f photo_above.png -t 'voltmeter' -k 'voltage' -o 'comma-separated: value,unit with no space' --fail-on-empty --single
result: 28,kV
